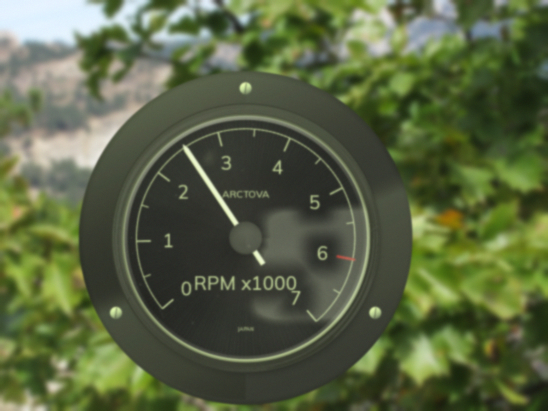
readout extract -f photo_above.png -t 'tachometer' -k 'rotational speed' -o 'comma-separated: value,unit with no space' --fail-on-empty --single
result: 2500,rpm
